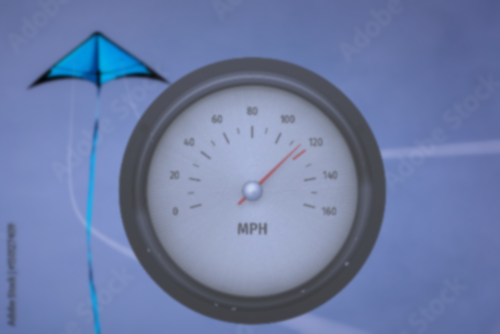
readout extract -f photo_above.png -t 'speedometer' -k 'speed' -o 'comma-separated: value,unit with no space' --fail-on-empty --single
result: 115,mph
